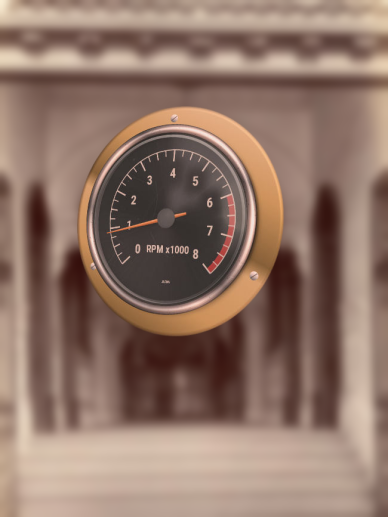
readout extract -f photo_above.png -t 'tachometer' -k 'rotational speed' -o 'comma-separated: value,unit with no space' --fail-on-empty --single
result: 875,rpm
